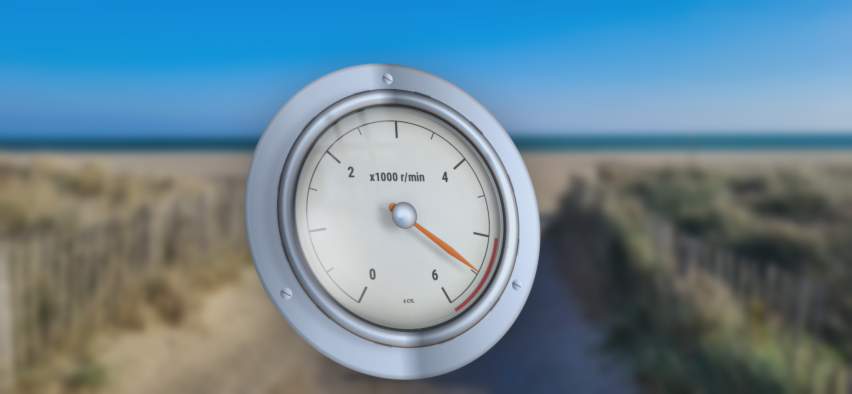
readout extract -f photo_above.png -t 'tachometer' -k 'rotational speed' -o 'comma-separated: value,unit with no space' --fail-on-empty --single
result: 5500,rpm
